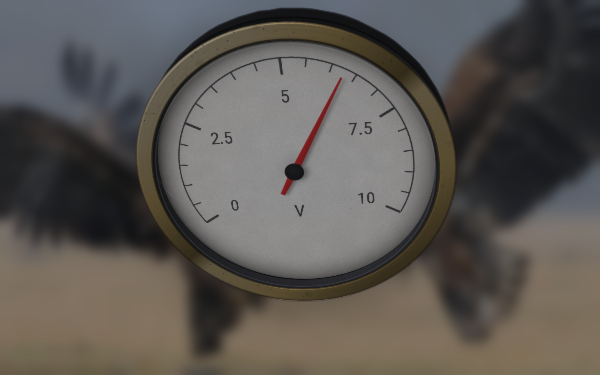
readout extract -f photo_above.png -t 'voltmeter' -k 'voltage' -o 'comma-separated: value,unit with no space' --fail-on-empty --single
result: 6.25,V
